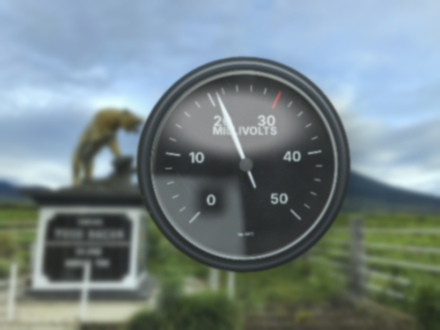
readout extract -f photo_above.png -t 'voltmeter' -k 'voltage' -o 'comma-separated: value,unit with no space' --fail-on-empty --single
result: 21,mV
